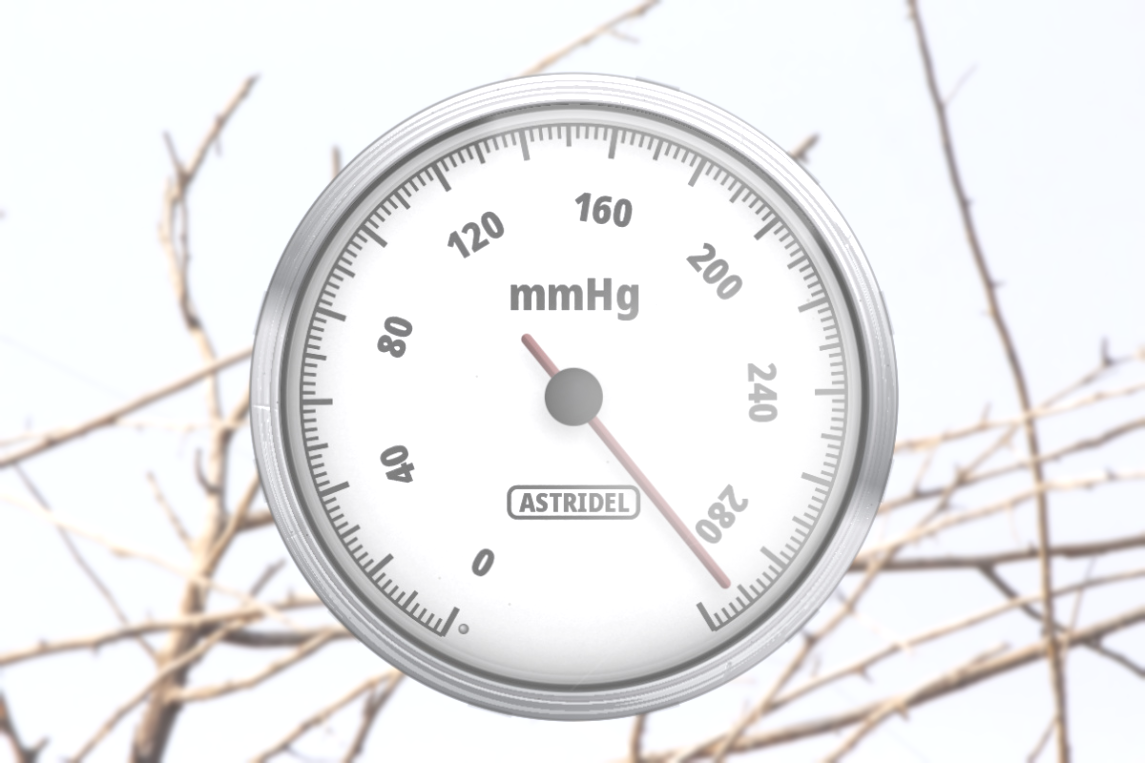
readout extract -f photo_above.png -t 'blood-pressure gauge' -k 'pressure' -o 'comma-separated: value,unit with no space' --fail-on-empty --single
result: 292,mmHg
